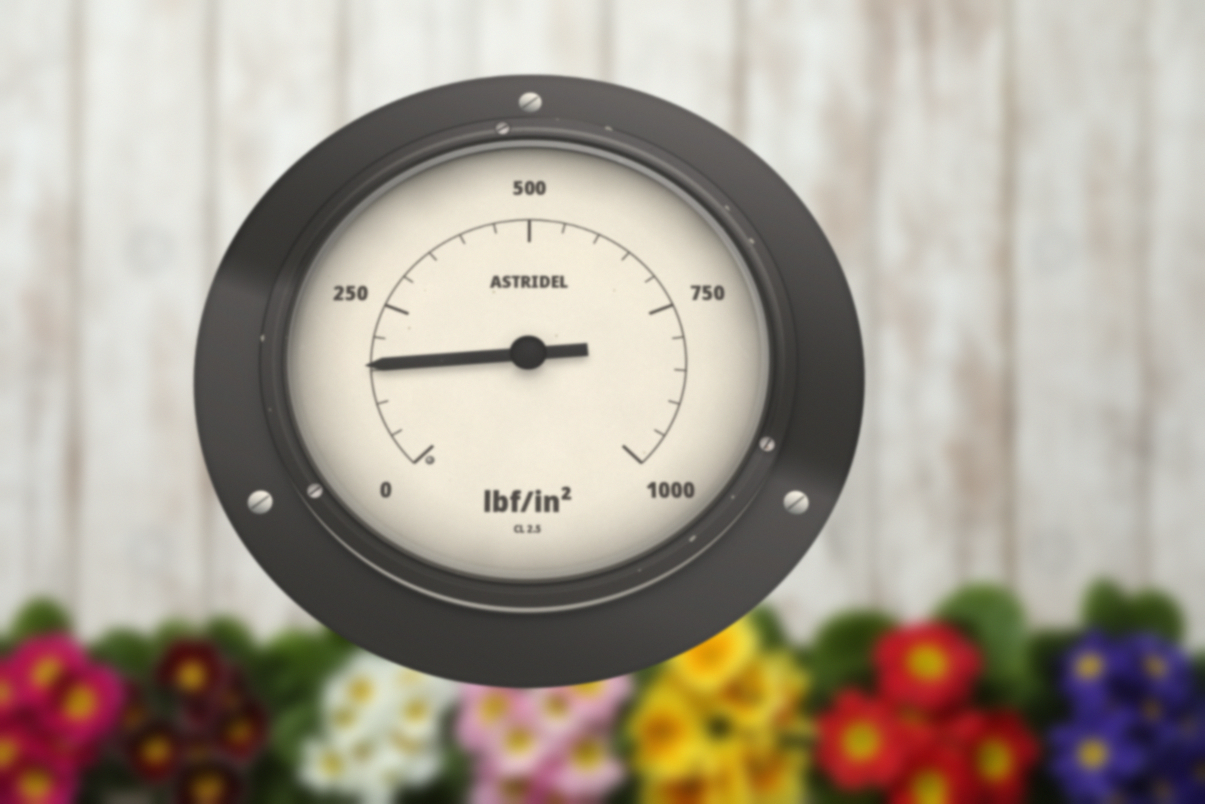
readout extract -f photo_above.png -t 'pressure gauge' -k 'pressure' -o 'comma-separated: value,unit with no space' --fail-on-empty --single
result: 150,psi
